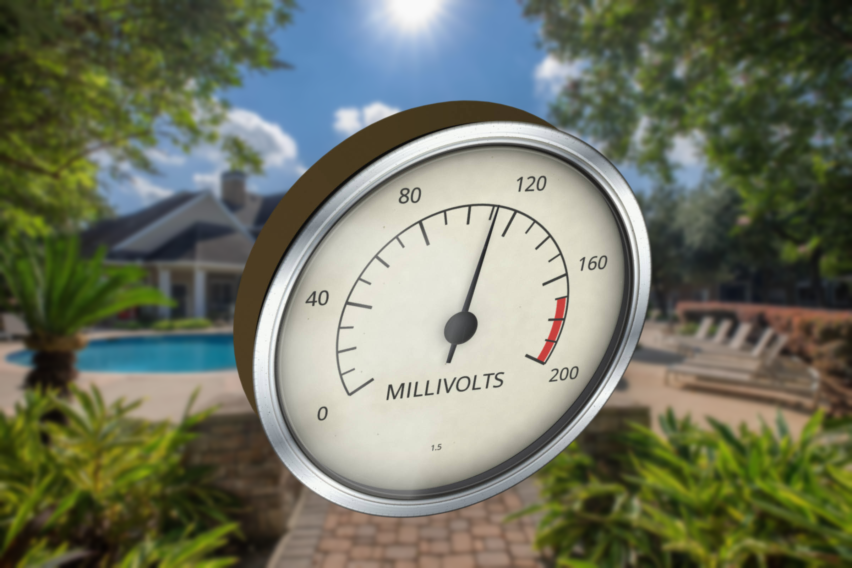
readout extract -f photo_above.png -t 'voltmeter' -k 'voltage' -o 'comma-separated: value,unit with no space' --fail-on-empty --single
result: 110,mV
